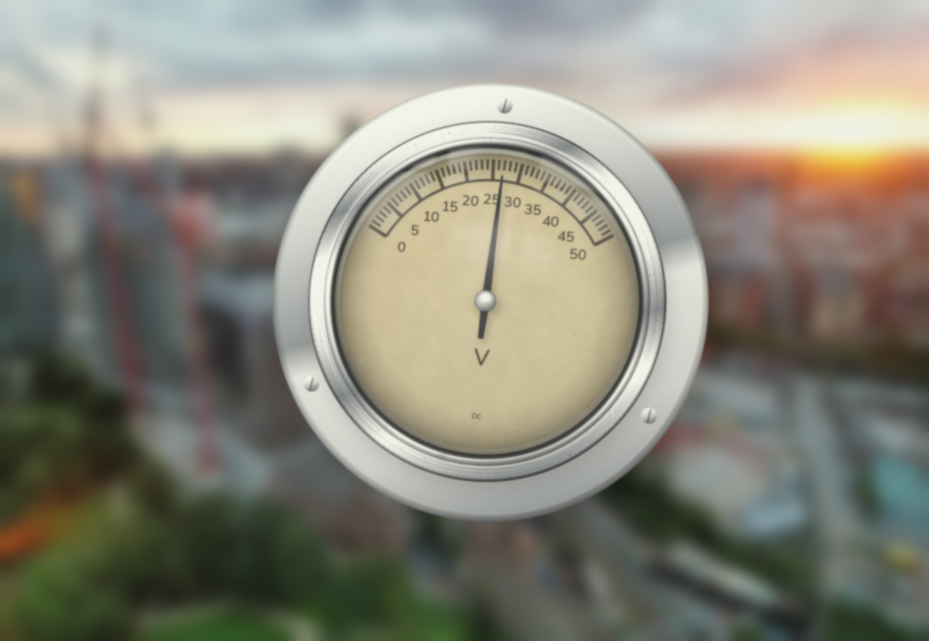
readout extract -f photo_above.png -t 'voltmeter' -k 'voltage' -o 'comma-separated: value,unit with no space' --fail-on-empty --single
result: 27,V
